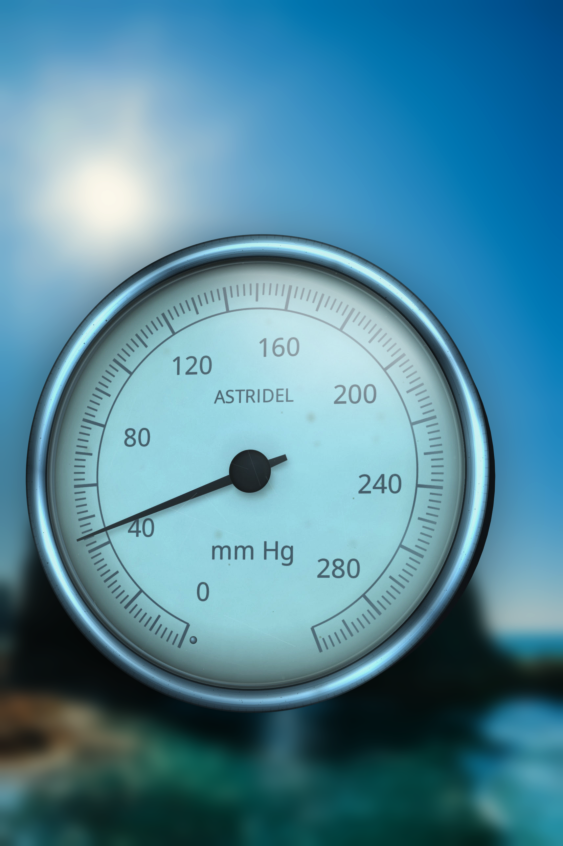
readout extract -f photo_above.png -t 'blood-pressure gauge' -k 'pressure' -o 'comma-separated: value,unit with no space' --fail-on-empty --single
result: 44,mmHg
